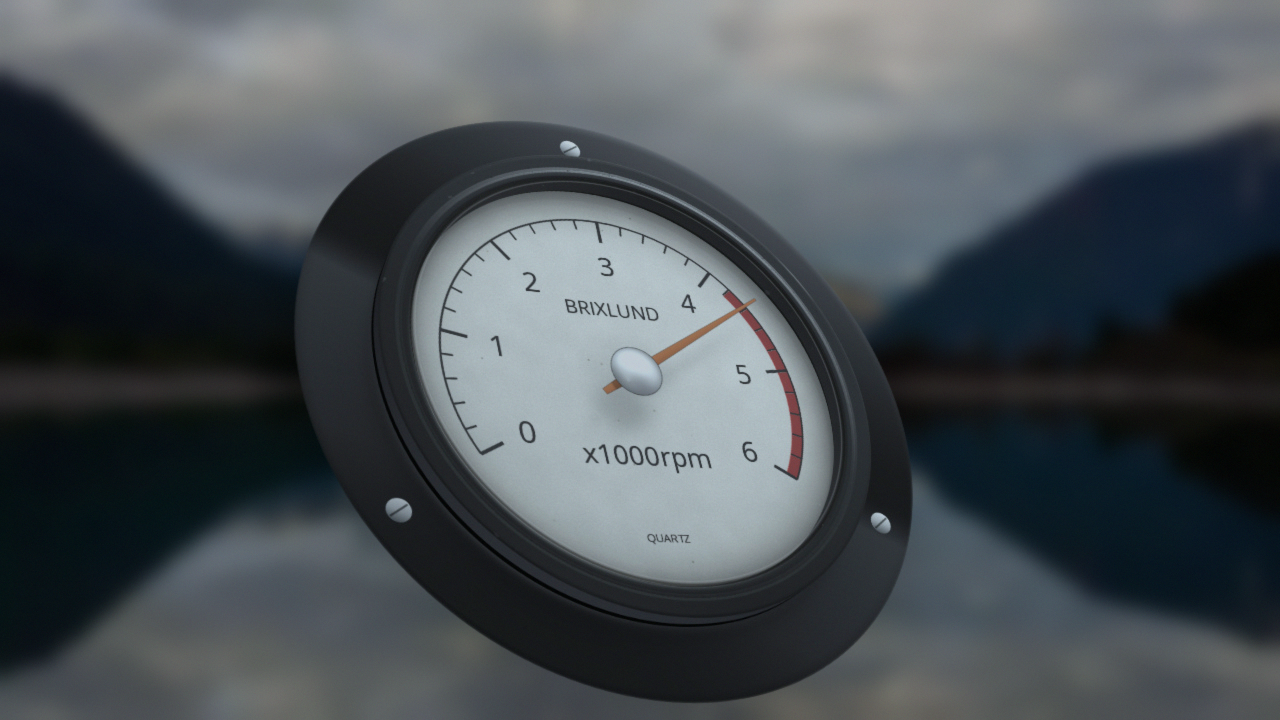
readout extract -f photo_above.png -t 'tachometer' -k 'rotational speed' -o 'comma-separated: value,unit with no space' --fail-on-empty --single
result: 4400,rpm
